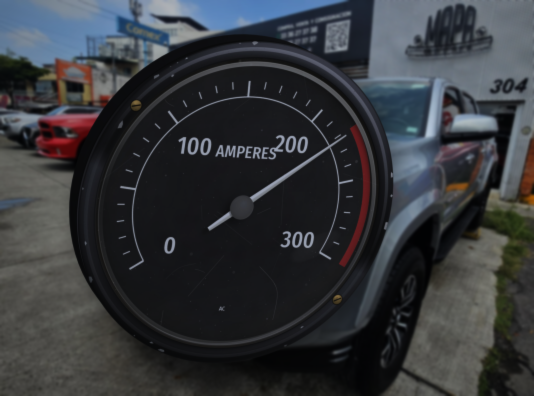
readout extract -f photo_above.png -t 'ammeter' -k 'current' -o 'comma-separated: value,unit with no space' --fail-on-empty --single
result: 220,A
